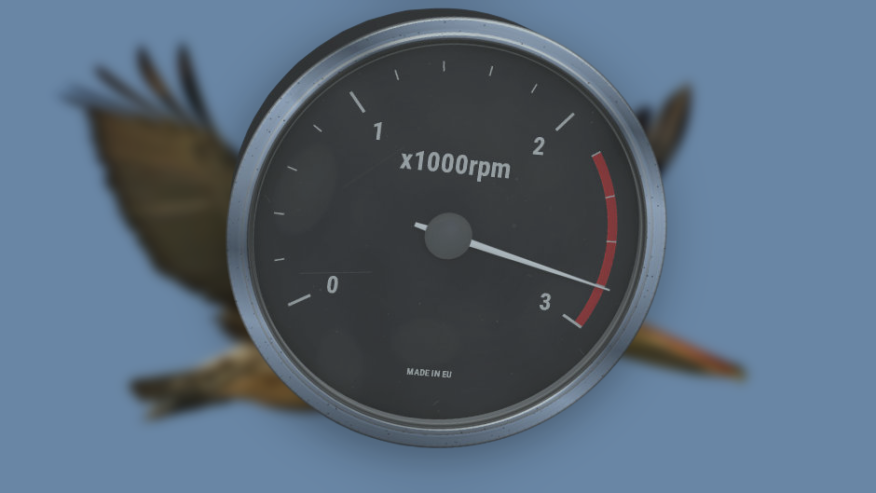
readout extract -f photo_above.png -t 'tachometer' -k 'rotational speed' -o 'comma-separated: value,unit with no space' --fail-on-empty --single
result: 2800,rpm
